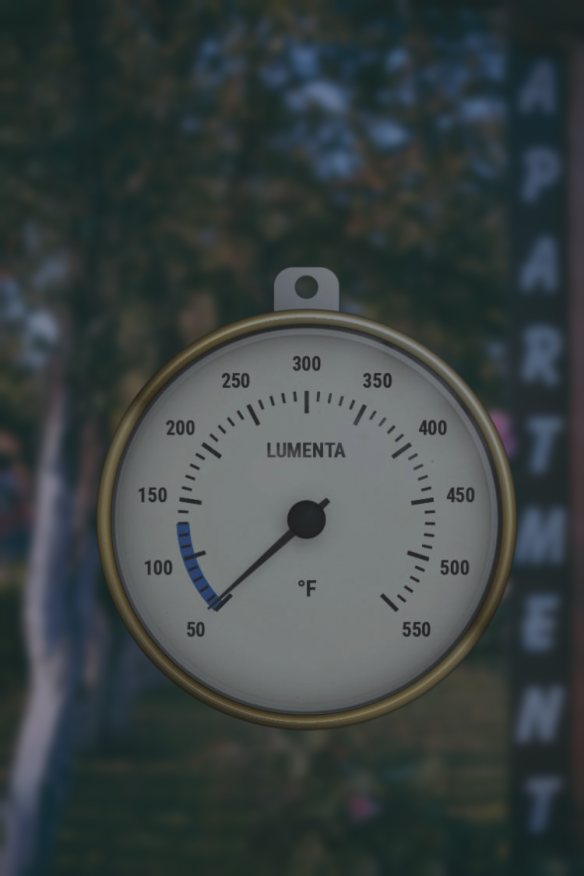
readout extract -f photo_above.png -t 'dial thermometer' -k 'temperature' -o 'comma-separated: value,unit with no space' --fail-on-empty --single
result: 55,°F
